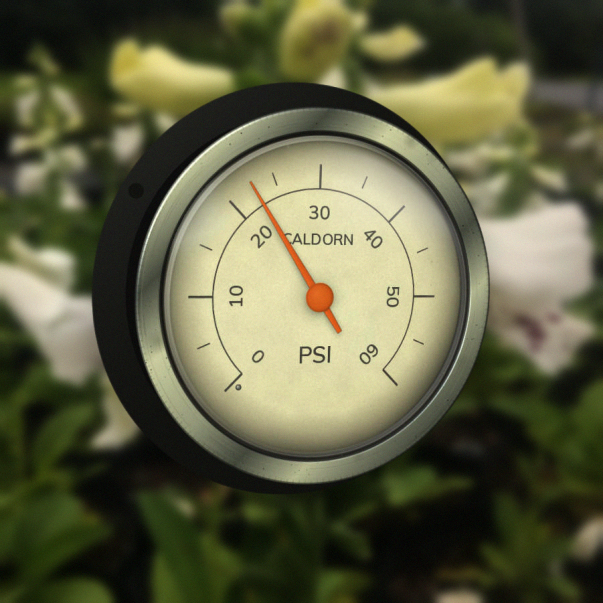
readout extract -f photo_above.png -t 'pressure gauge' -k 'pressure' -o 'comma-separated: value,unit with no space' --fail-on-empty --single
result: 22.5,psi
